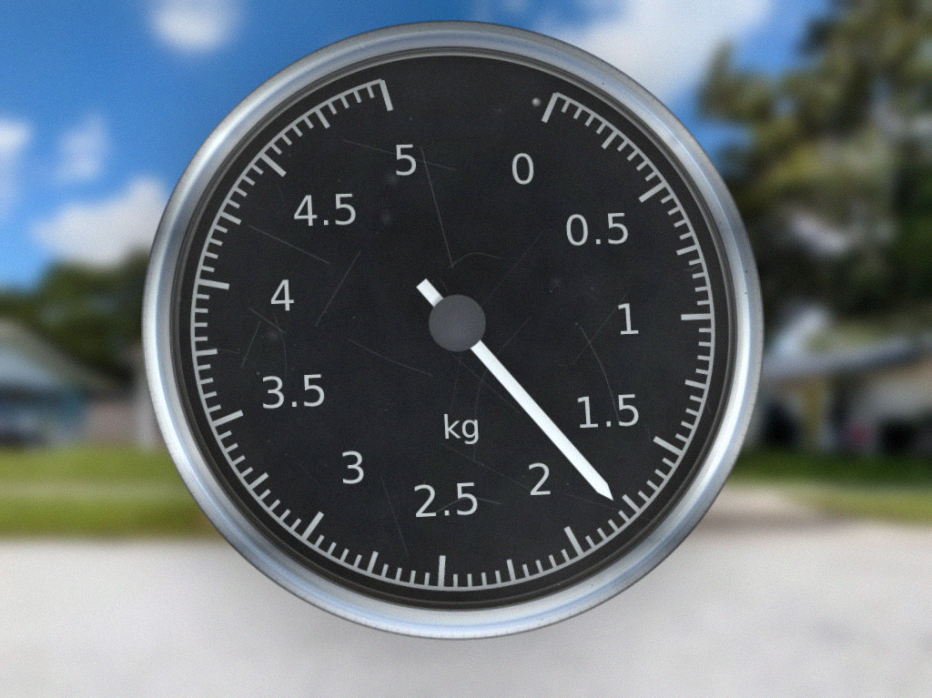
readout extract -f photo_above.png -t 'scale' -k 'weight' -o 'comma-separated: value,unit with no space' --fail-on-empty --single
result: 1.8,kg
